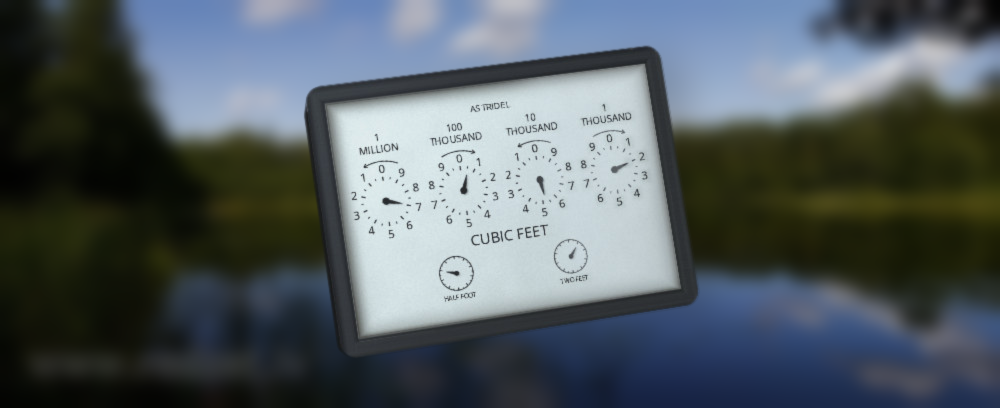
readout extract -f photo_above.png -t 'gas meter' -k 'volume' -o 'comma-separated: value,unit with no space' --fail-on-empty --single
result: 705200,ft³
